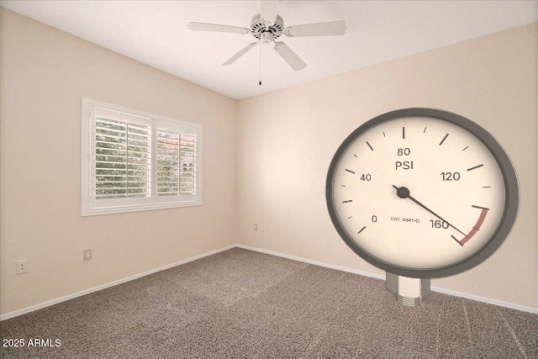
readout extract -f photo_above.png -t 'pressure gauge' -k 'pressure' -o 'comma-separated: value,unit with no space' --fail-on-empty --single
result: 155,psi
